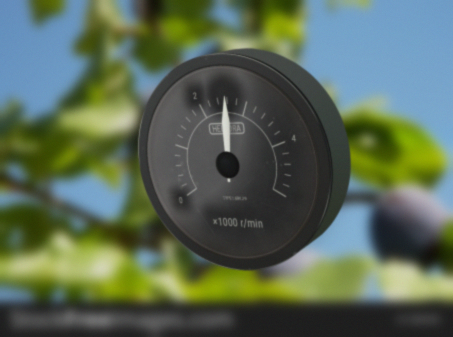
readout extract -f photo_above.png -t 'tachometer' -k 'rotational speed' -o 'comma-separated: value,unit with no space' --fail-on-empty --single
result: 2600,rpm
